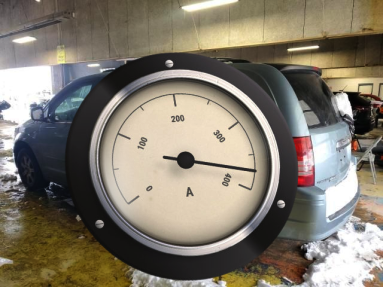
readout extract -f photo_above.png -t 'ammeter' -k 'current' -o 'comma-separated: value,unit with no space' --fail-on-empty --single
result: 375,A
